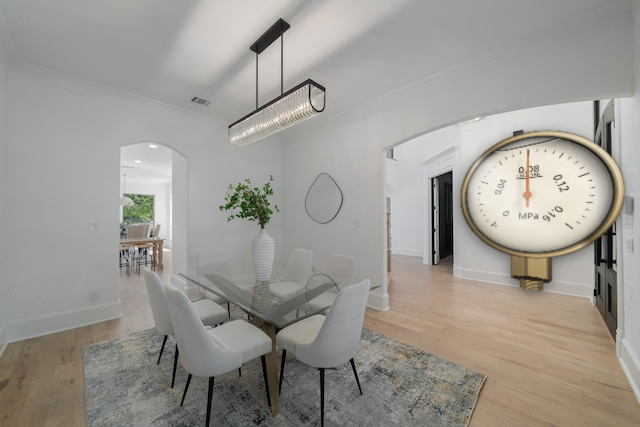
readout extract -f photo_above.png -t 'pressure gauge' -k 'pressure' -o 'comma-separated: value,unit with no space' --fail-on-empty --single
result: 0.08,MPa
